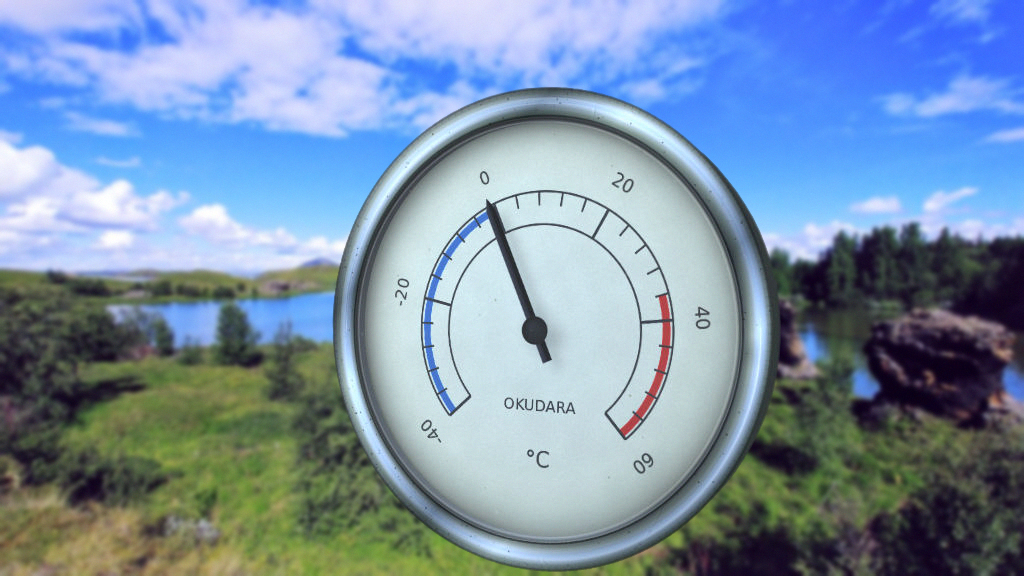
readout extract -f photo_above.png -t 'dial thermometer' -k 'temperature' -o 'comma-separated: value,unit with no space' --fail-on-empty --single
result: 0,°C
